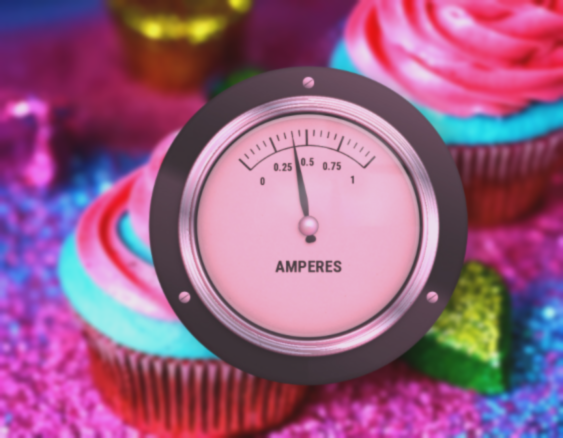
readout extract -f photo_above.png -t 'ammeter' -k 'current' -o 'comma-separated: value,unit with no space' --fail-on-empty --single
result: 0.4,A
